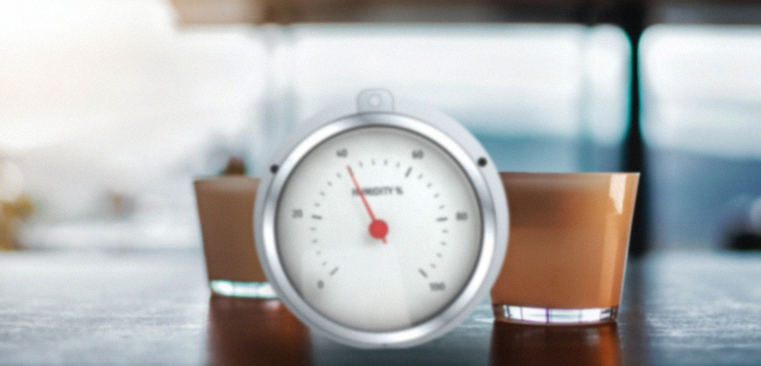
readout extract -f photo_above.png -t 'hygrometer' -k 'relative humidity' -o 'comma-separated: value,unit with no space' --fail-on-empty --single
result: 40,%
